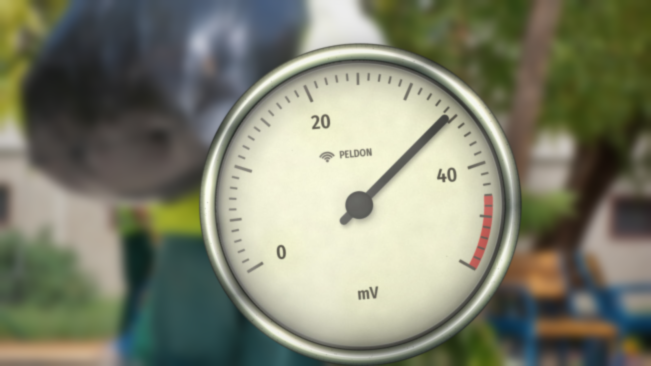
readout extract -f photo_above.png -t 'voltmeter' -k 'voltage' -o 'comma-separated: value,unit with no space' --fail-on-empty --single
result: 34.5,mV
